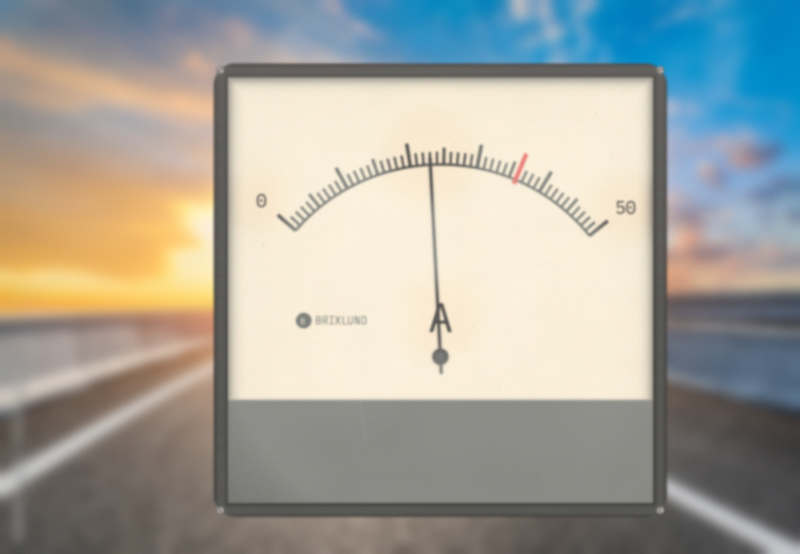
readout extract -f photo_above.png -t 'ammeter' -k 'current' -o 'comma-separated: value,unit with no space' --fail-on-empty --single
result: 23,A
